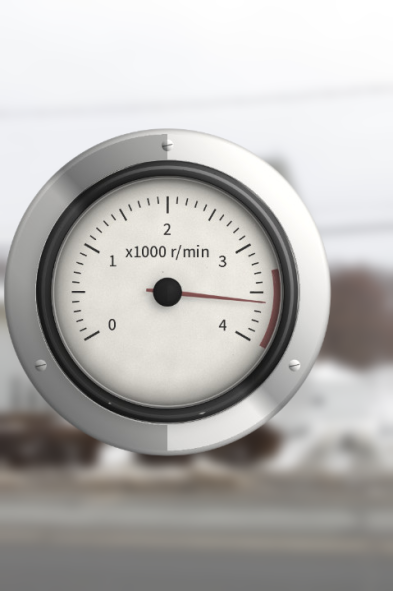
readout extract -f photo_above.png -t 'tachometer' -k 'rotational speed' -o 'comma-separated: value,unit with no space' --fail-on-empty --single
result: 3600,rpm
